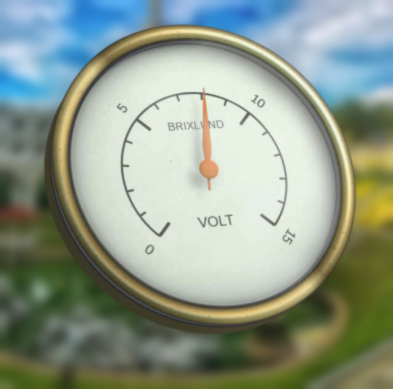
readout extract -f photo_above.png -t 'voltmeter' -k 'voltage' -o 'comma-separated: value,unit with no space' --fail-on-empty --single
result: 8,V
